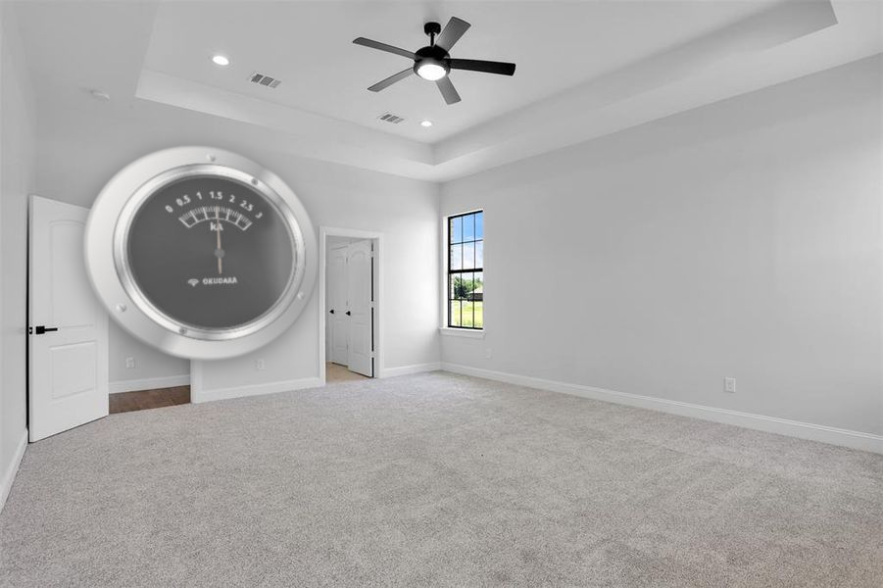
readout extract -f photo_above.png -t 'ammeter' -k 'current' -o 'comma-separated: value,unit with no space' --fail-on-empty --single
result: 1.5,kA
